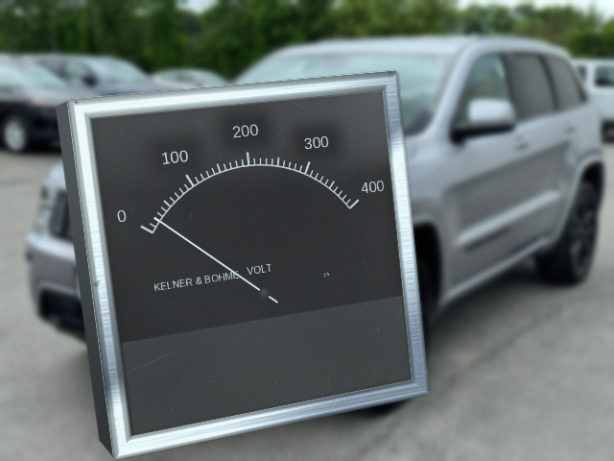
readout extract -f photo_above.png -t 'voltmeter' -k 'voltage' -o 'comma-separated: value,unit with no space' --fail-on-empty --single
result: 20,V
